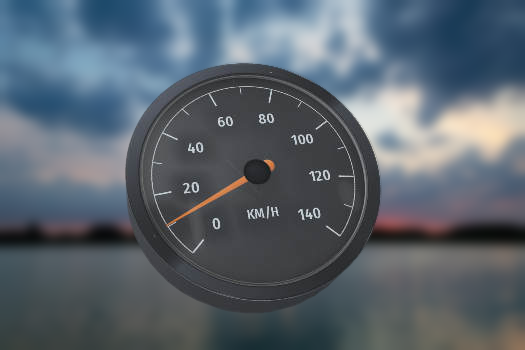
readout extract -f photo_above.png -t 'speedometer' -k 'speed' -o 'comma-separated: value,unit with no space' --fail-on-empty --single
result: 10,km/h
